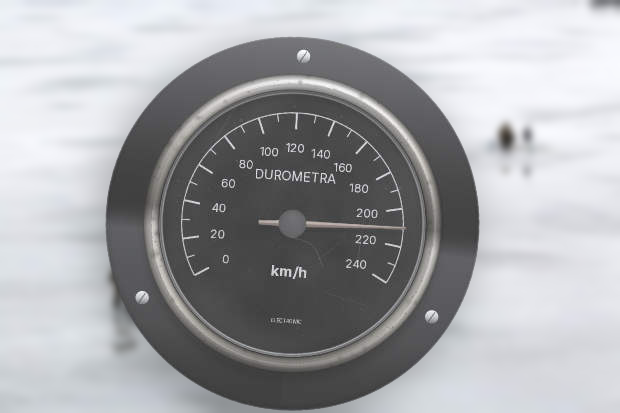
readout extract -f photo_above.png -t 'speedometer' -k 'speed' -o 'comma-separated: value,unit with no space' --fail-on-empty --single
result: 210,km/h
